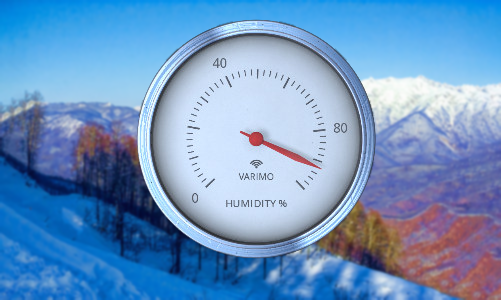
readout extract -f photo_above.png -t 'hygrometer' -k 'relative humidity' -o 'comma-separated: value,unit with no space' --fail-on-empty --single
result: 92,%
